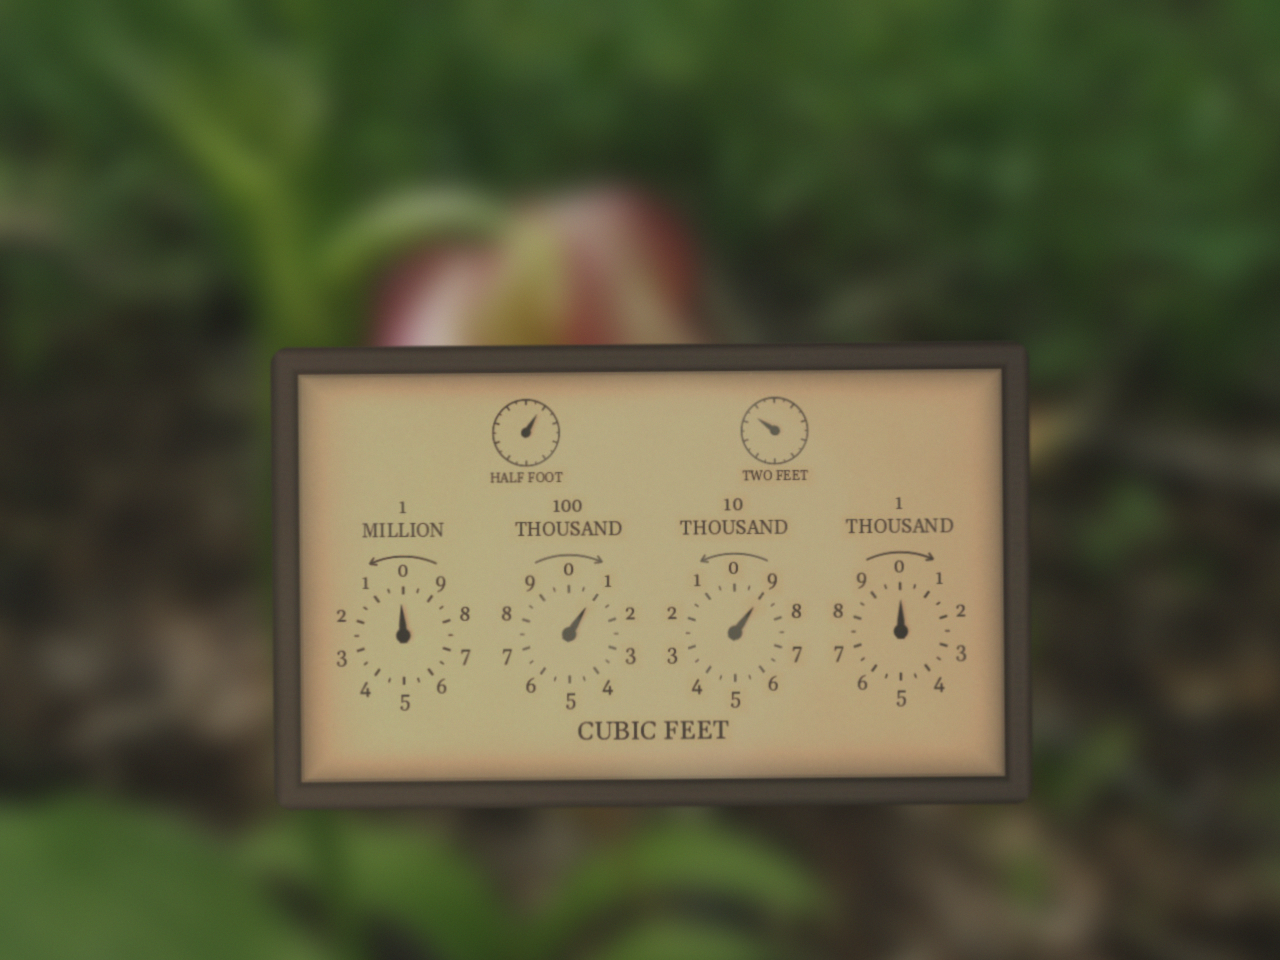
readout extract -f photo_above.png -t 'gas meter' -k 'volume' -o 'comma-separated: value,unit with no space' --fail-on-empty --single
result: 9000,ft³
